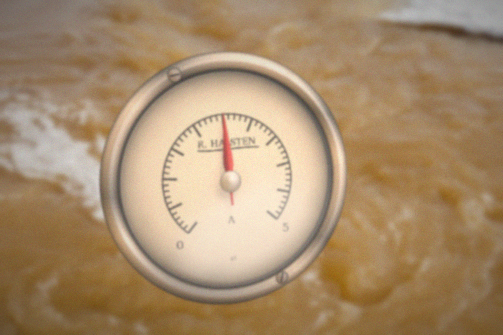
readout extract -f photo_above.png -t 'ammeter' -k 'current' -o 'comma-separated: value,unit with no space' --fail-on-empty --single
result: 2.5,A
